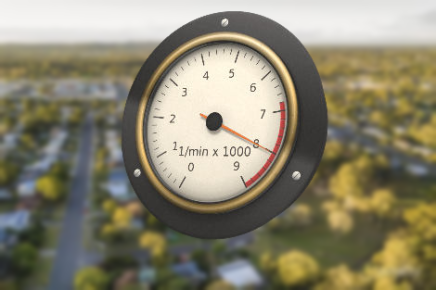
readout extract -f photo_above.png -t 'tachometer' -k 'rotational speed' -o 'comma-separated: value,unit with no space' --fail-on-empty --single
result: 8000,rpm
